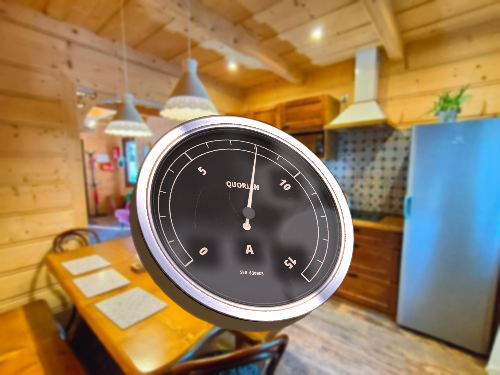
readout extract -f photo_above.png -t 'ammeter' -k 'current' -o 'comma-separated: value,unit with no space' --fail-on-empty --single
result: 8,A
